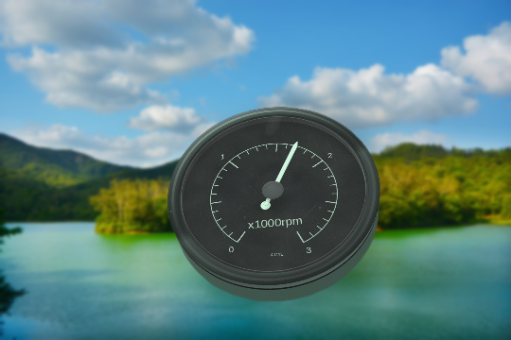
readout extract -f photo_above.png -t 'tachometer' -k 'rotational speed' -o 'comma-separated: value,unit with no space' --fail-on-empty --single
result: 1700,rpm
